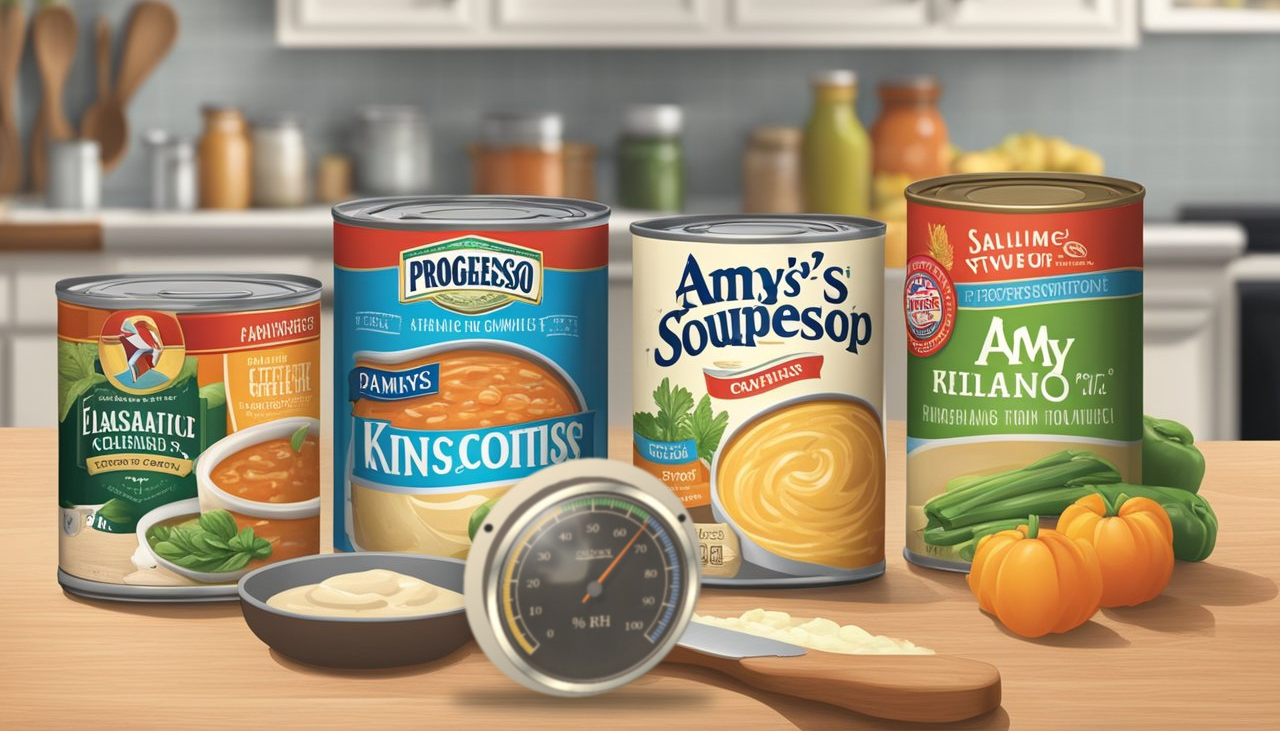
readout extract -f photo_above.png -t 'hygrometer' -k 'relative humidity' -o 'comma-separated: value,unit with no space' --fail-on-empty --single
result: 65,%
